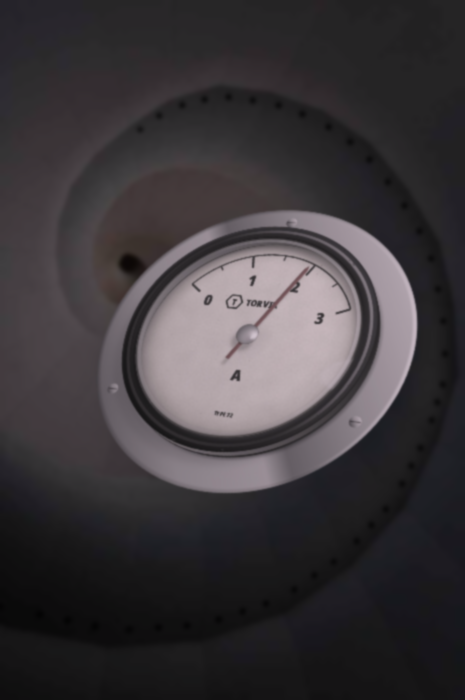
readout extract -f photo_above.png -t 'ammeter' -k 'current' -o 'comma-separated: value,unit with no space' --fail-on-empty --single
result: 2,A
